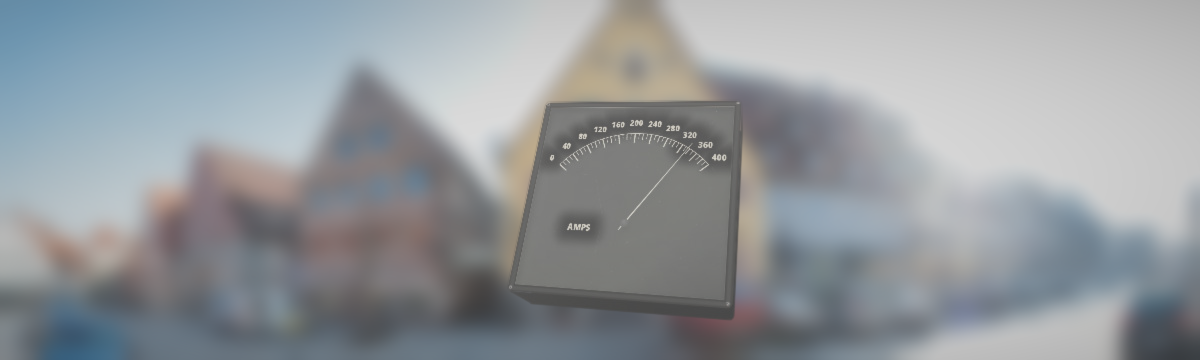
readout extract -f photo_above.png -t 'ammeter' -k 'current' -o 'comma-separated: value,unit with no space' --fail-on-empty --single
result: 340,A
